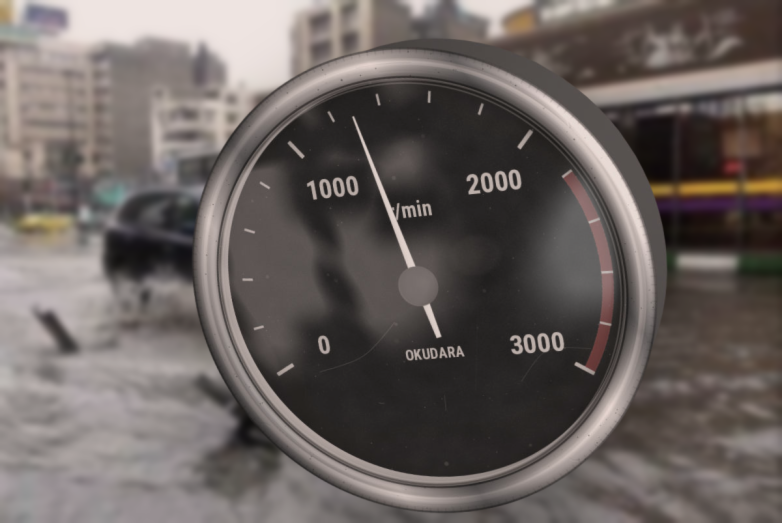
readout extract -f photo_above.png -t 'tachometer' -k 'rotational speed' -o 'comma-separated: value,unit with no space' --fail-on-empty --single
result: 1300,rpm
